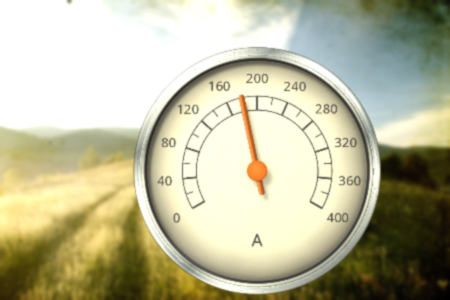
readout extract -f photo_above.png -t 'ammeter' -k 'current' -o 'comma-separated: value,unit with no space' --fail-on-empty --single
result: 180,A
